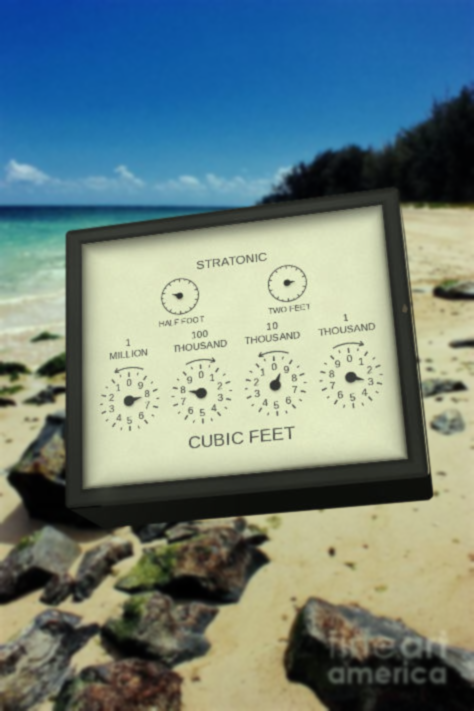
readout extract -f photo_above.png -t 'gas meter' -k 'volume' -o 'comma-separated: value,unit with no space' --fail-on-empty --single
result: 779300,ft³
